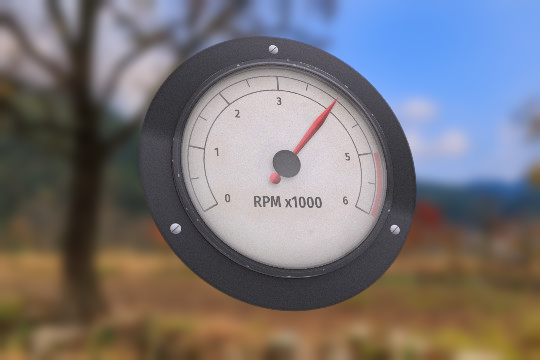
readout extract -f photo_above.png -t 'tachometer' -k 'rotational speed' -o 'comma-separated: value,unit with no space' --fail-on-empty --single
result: 4000,rpm
